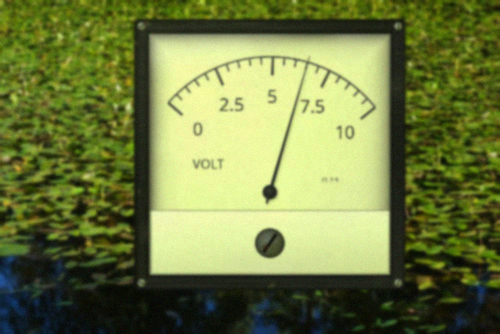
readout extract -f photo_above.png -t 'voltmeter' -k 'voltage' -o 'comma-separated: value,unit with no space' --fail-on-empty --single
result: 6.5,V
